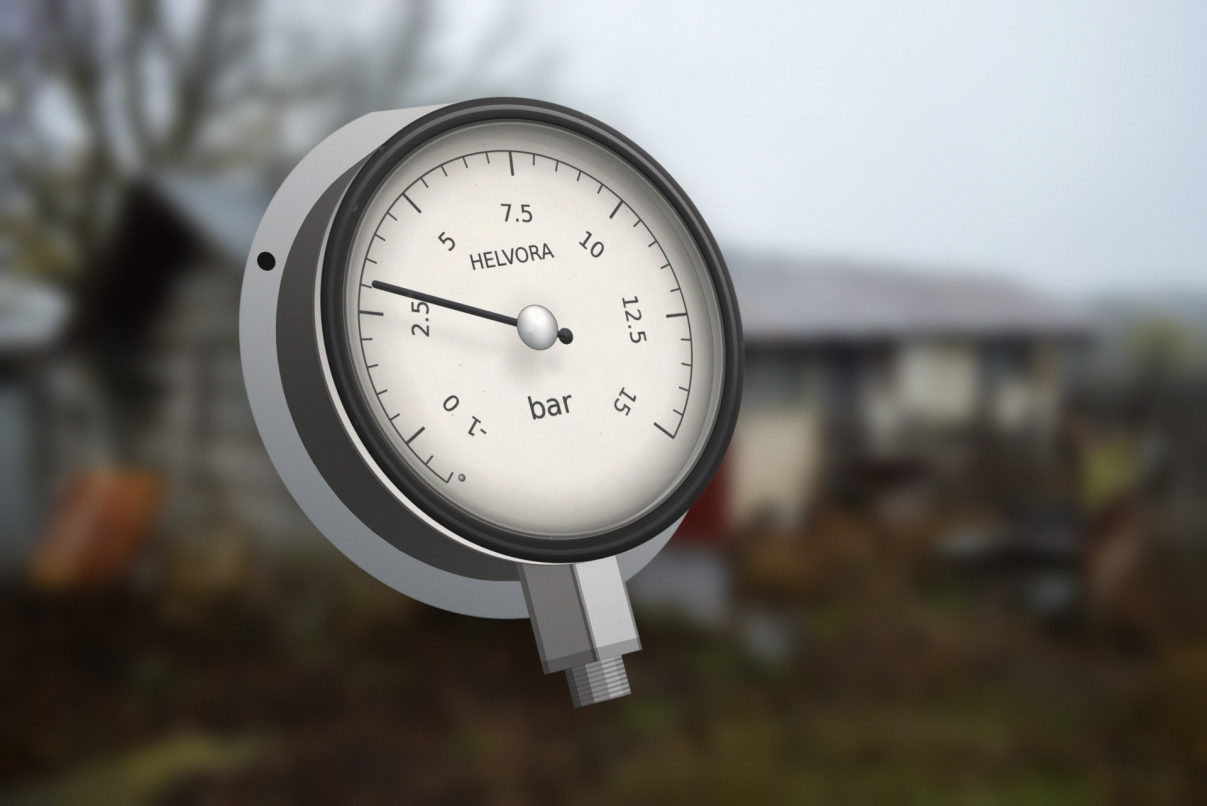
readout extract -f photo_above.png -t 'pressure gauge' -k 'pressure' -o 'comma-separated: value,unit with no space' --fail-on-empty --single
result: 3,bar
